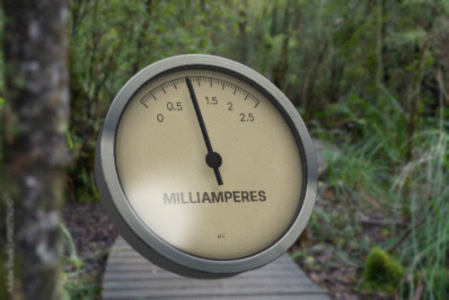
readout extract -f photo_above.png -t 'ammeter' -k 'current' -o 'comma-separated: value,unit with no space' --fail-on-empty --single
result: 1,mA
